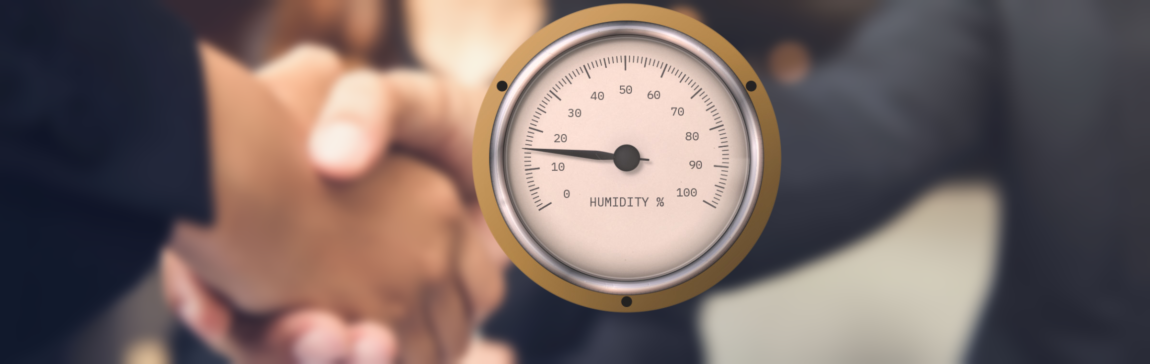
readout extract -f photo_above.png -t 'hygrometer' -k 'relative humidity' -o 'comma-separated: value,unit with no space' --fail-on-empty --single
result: 15,%
